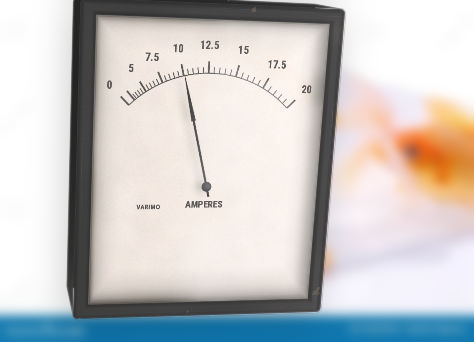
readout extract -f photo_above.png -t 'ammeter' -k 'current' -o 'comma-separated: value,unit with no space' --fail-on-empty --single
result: 10,A
